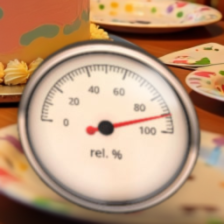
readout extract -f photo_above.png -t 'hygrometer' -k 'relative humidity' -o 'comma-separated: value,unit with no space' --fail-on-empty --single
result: 90,%
